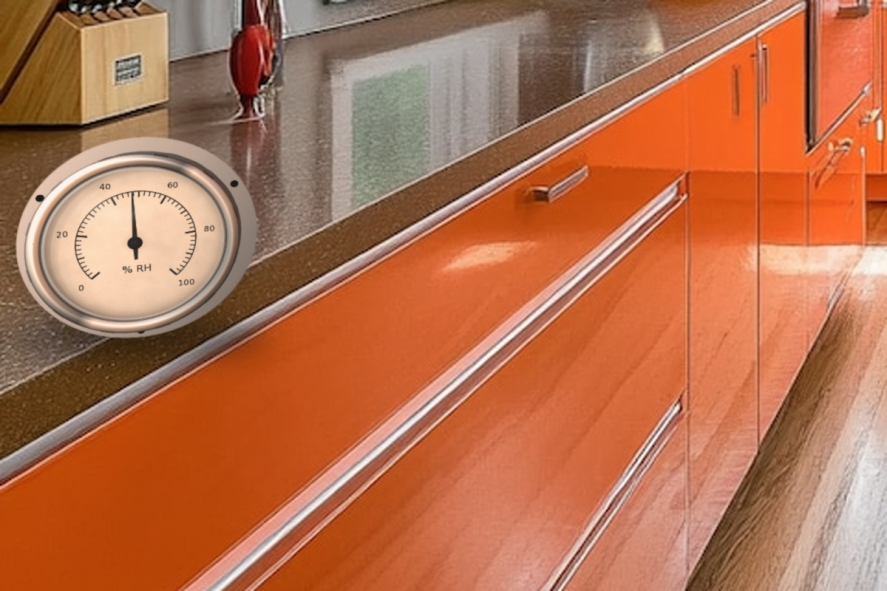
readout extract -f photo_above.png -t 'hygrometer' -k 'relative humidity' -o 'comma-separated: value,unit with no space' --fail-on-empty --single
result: 48,%
